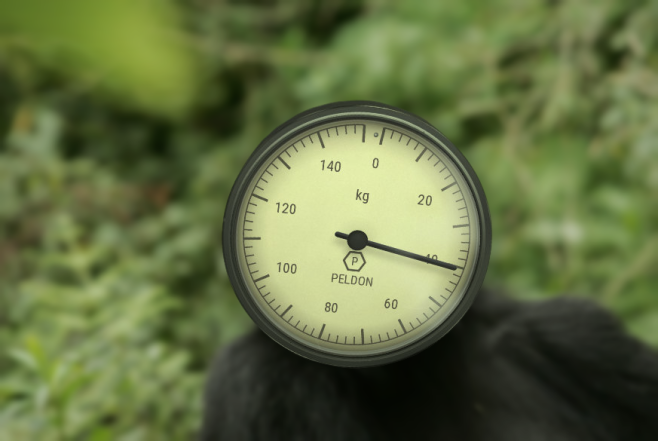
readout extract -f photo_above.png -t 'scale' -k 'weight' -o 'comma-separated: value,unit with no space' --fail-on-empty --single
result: 40,kg
